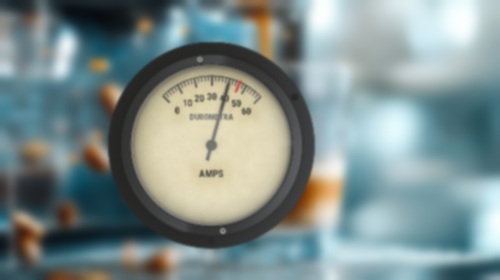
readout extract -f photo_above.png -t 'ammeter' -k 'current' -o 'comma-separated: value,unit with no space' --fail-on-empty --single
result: 40,A
